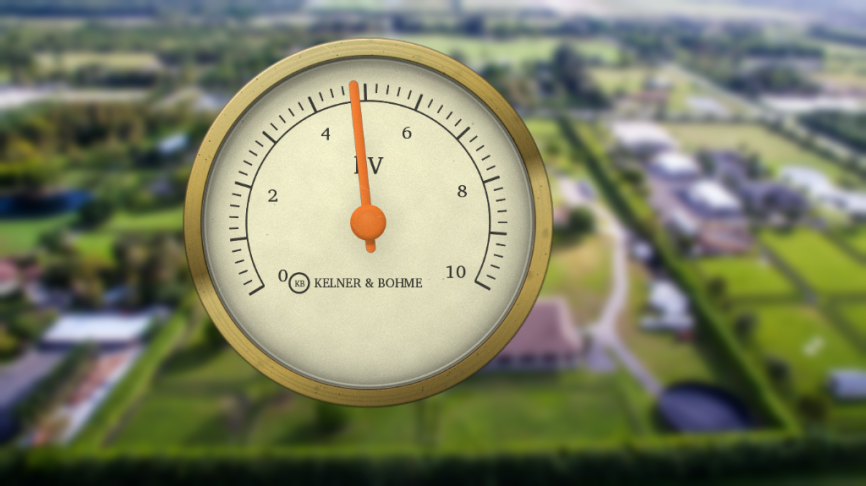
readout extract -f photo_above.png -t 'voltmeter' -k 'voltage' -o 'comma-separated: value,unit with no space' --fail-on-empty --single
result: 4.8,kV
